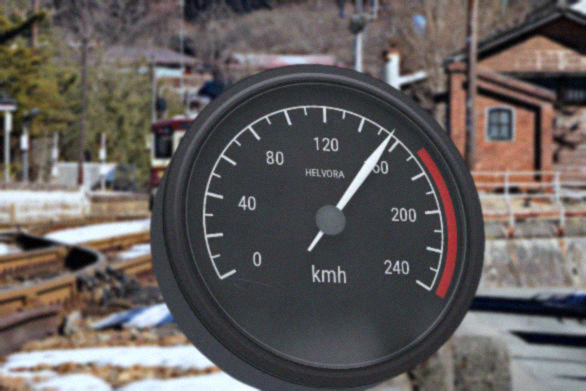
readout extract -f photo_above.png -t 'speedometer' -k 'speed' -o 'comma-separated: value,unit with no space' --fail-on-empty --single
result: 155,km/h
